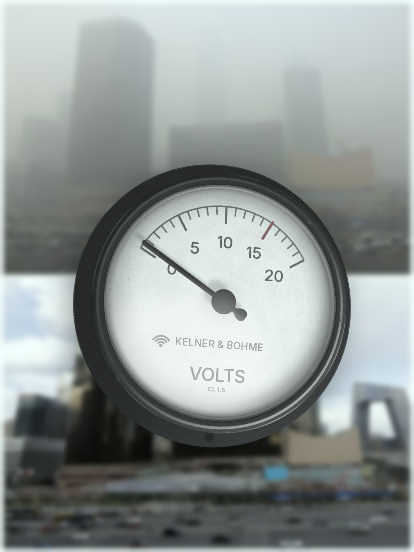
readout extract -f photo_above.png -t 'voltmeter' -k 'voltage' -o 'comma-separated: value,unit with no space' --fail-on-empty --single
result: 0.5,V
